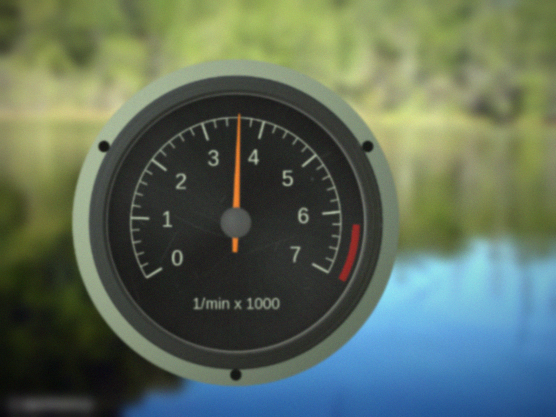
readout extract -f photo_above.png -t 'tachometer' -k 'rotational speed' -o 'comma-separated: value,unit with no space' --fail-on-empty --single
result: 3600,rpm
